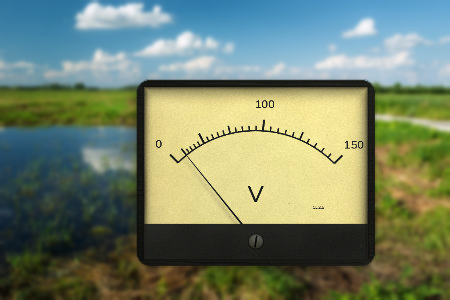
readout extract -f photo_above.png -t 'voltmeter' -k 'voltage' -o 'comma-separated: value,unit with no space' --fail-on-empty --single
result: 25,V
